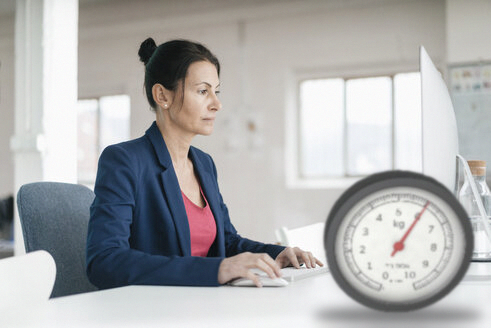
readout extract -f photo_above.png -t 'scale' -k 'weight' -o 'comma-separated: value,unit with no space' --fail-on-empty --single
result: 6,kg
